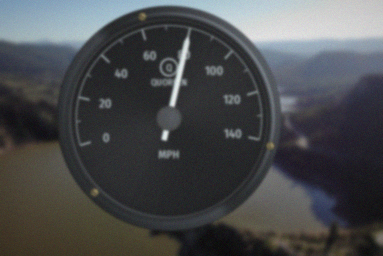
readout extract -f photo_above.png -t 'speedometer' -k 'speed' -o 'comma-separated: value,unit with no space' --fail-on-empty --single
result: 80,mph
